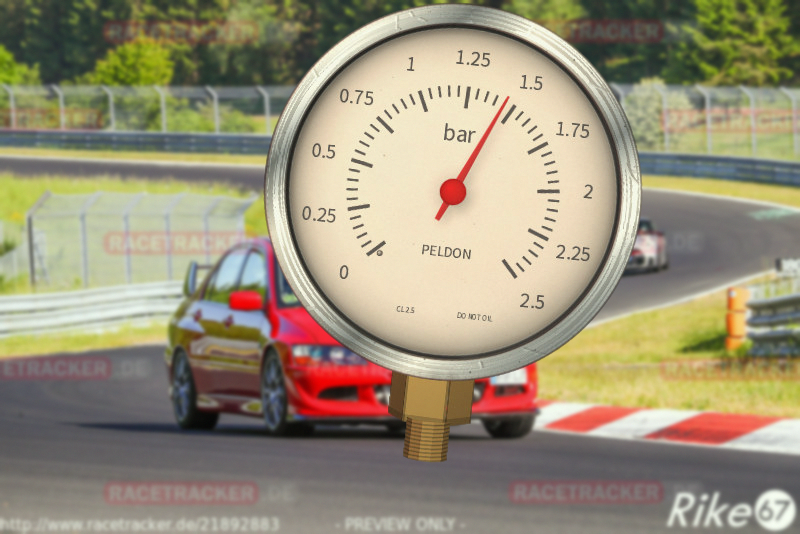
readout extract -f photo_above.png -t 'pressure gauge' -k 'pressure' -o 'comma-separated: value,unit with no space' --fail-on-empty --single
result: 1.45,bar
